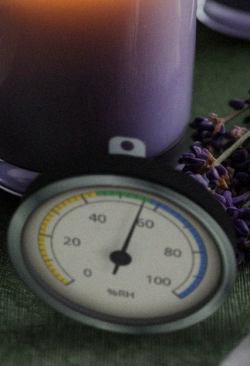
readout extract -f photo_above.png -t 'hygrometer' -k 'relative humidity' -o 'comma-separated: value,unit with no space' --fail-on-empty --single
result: 56,%
